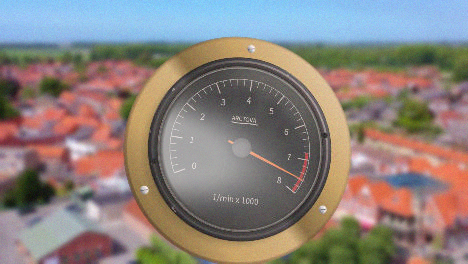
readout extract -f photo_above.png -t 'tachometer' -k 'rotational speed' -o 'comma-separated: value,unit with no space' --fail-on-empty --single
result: 7600,rpm
